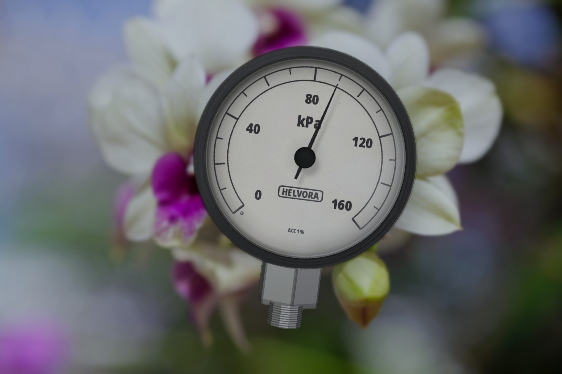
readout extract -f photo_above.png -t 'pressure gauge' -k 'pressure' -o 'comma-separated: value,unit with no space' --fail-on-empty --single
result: 90,kPa
